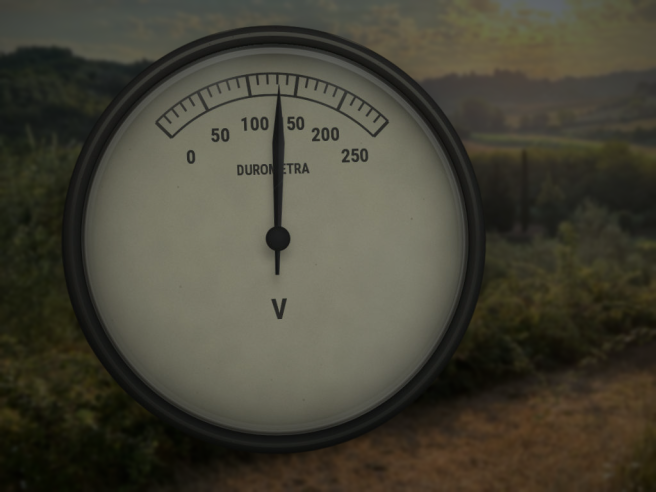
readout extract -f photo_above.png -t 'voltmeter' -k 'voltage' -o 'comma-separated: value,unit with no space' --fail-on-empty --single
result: 130,V
